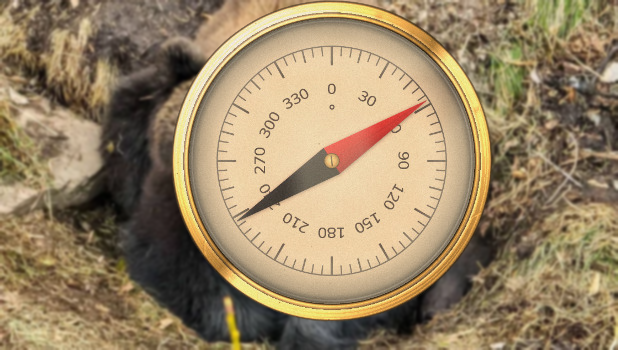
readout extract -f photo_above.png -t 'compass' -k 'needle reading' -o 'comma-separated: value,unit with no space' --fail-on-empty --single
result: 57.5,°
